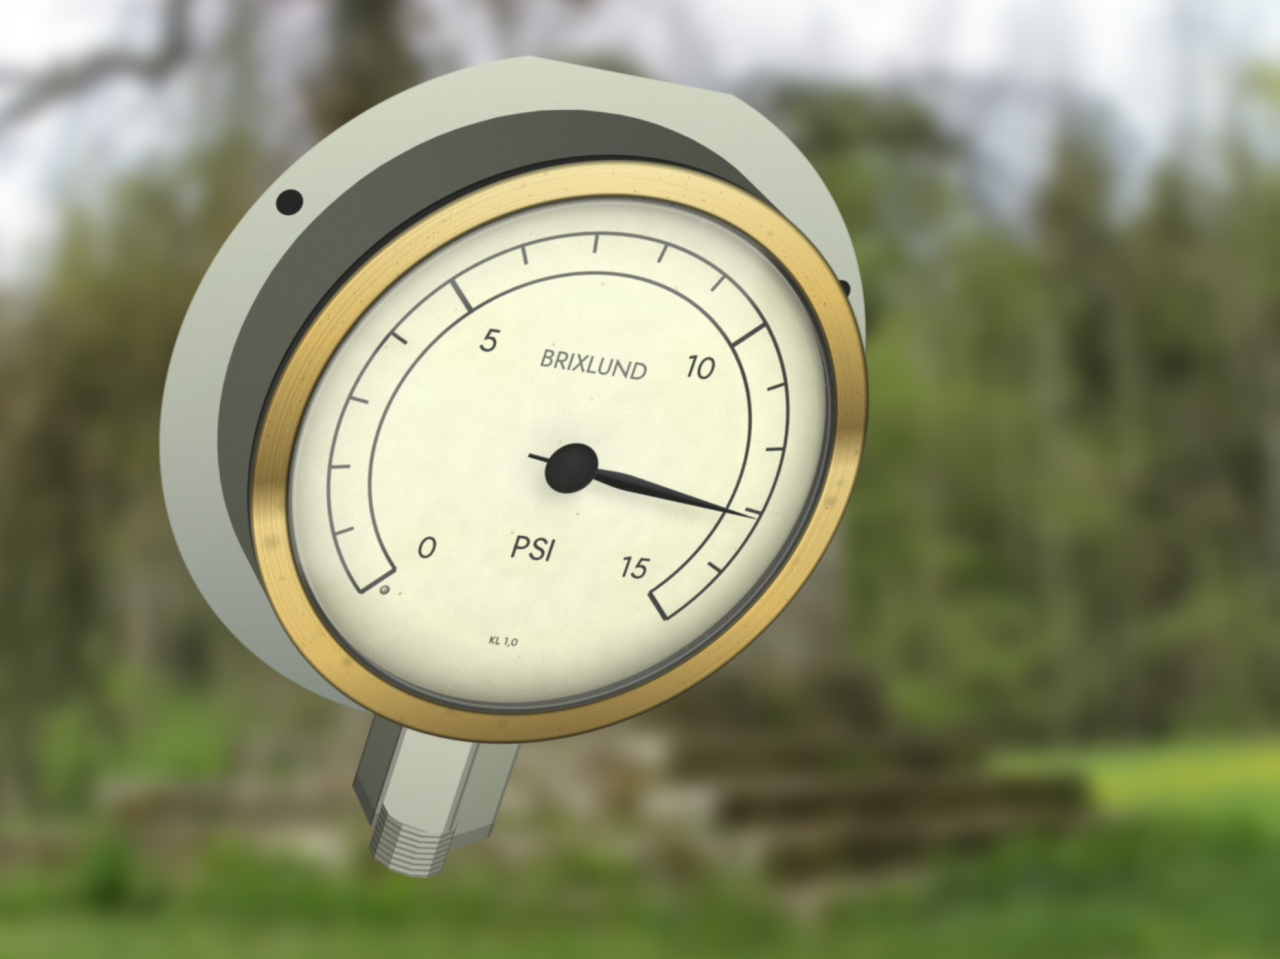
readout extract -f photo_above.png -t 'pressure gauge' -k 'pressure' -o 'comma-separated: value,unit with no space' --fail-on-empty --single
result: 13,psi
